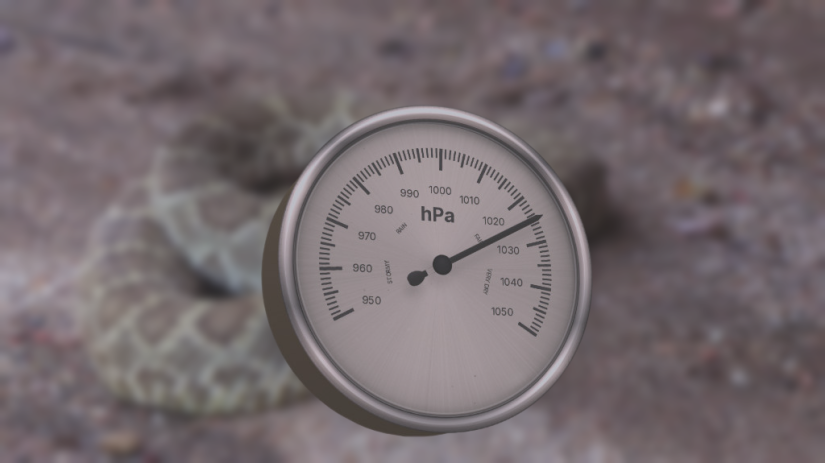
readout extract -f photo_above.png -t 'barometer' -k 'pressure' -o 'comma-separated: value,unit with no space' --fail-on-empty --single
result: 1025,hPa
